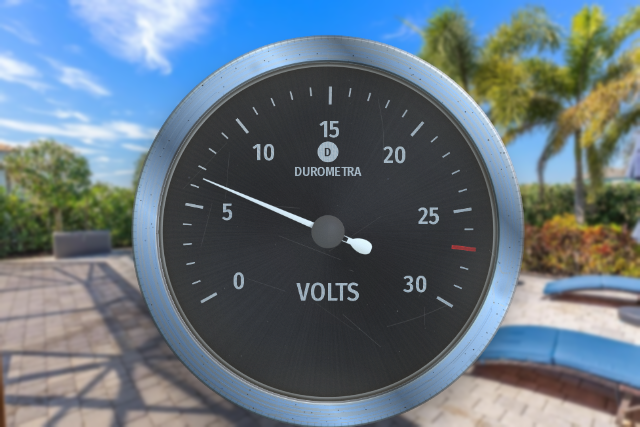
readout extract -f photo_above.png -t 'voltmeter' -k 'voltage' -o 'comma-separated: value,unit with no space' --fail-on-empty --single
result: 6.5,V
